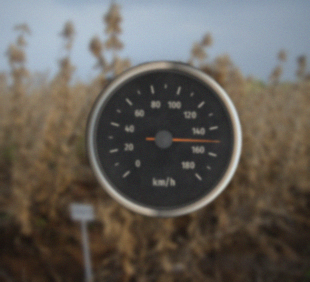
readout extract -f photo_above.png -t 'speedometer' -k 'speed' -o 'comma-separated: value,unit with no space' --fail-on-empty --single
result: 150,km/h
